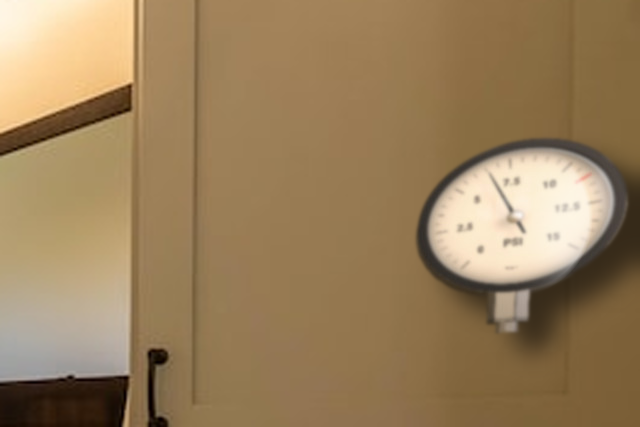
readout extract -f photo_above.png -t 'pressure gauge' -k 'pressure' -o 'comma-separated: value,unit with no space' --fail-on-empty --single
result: 6.5,psi
